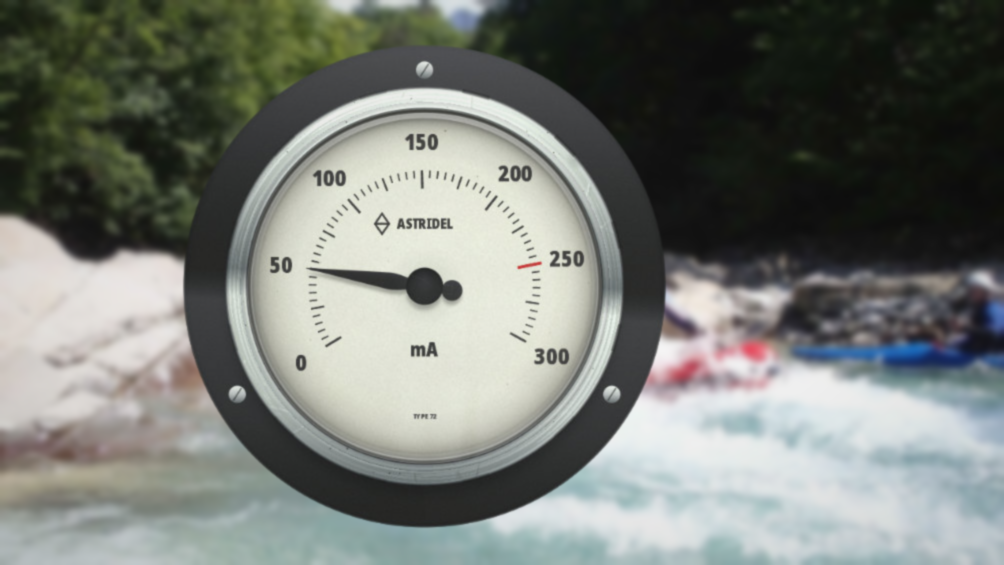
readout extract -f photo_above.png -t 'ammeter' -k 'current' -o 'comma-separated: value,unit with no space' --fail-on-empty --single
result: 50,mA
